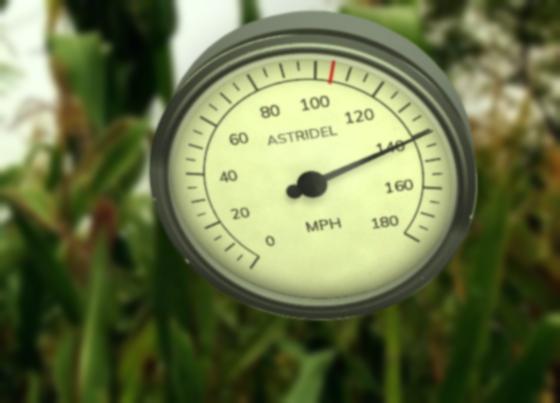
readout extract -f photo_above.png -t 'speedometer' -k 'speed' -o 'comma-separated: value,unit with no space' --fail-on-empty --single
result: 140,mph
